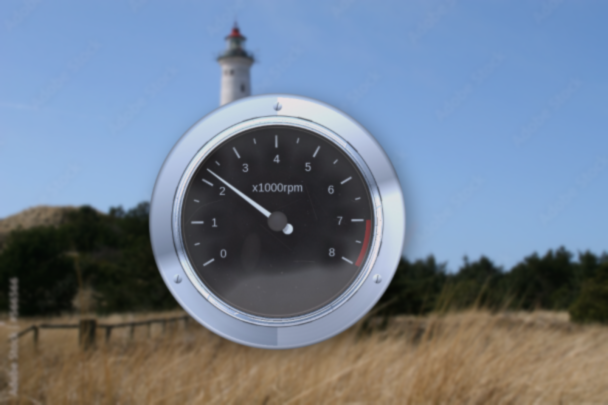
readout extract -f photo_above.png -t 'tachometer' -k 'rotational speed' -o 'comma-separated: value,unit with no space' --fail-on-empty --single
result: 2250,rpm
